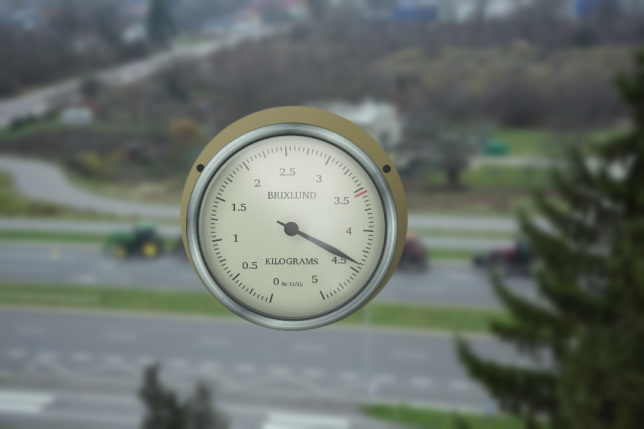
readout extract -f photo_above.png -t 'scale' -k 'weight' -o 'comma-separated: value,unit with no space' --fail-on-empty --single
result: 4.4,kg
